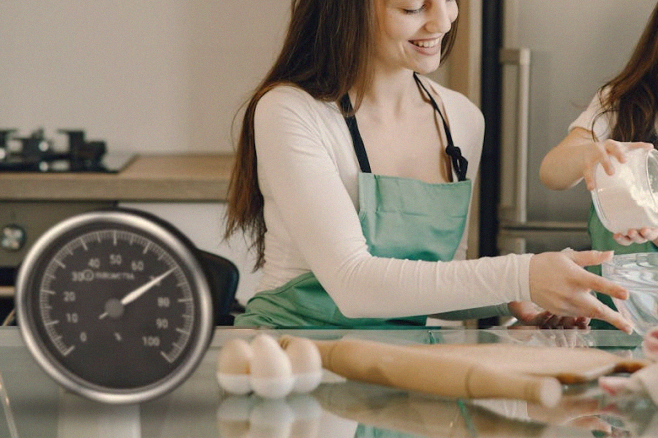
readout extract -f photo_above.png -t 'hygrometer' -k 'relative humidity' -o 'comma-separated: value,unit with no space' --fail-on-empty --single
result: 70,%
